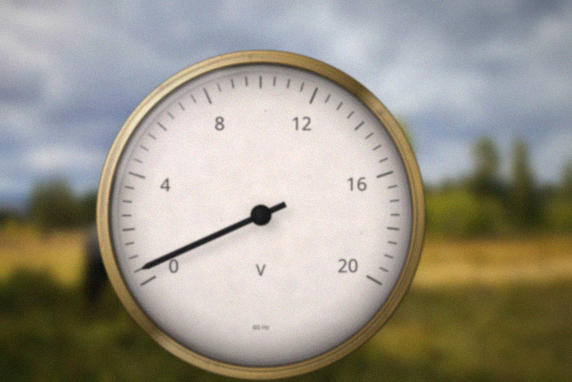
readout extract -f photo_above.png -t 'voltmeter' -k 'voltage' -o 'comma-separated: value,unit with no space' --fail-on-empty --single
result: 0.5,V
